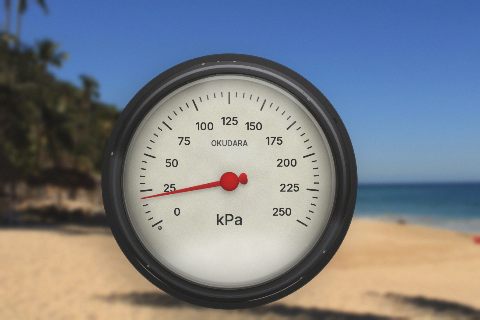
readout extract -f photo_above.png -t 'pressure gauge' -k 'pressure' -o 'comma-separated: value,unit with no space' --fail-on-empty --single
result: 20,kPa
